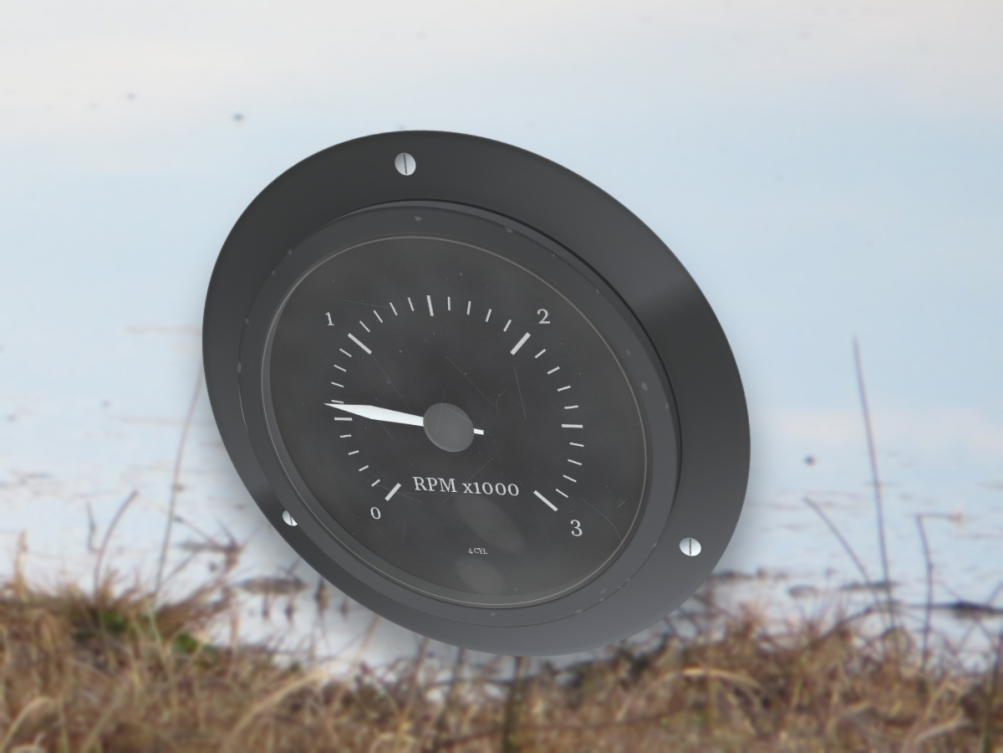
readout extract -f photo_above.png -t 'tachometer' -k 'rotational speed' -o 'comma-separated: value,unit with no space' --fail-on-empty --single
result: 600,rpm
